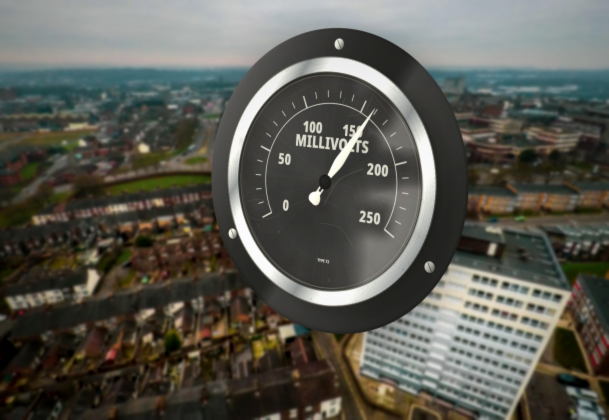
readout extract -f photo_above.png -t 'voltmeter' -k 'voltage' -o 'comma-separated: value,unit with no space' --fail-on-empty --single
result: 160,mV
